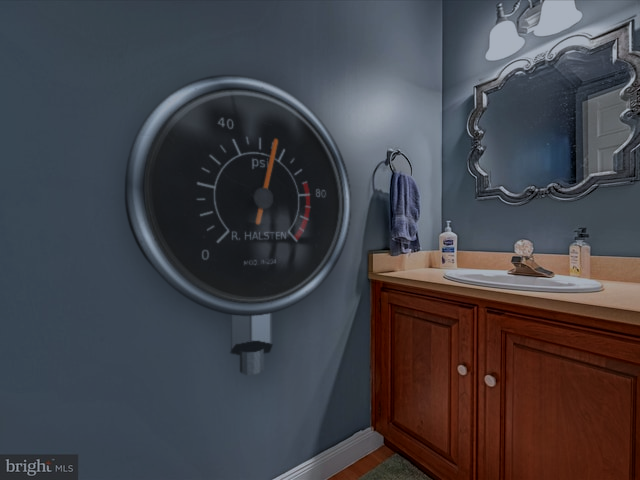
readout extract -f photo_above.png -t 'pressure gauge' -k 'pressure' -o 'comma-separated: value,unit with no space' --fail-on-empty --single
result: 55,psi
